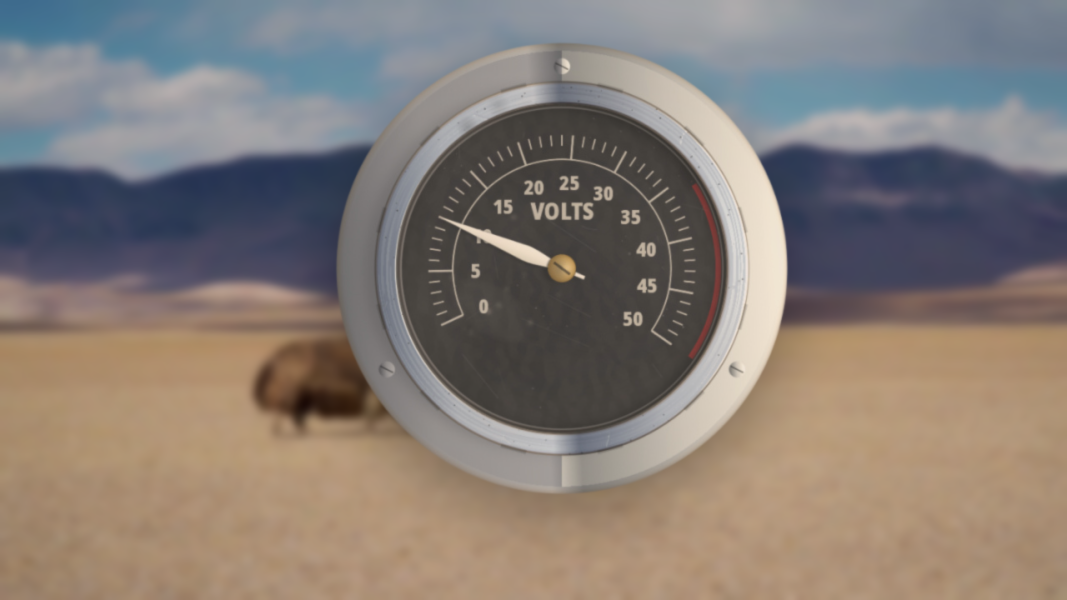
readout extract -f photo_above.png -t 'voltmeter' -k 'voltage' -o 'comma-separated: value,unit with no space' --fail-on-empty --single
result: 10,V
